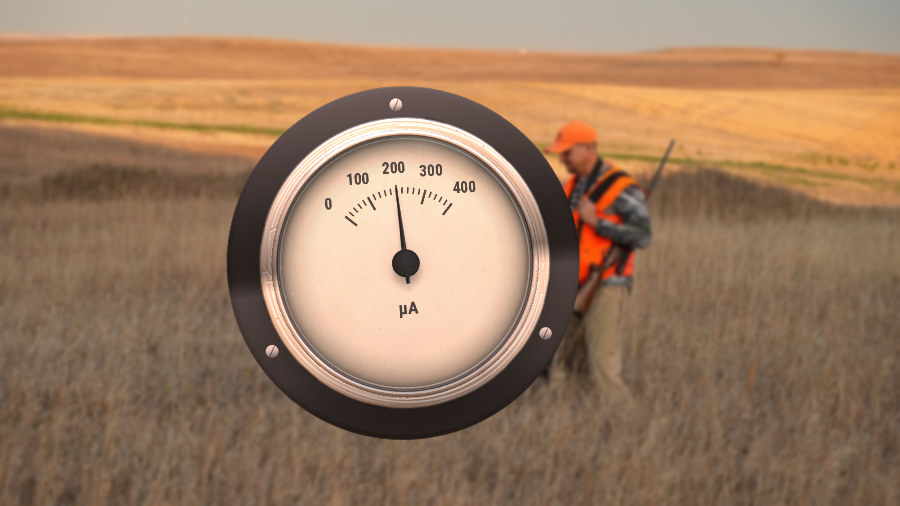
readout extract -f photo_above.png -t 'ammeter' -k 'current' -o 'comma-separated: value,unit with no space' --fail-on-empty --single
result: 200,µA
